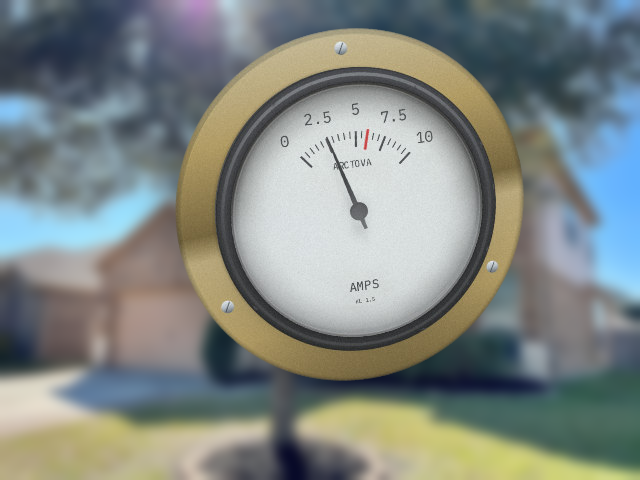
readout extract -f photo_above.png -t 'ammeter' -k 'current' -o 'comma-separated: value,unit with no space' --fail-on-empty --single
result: 2.5,A
